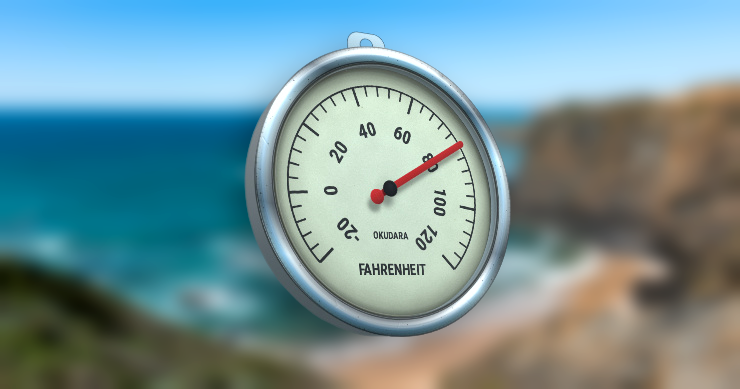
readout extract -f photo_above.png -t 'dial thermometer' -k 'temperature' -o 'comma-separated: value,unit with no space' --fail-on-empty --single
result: 80,°F
